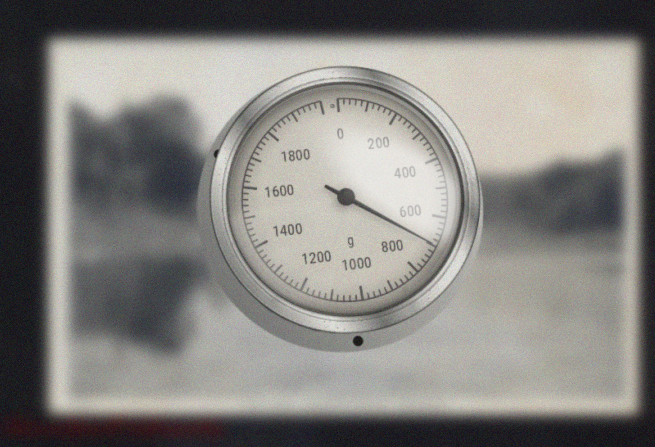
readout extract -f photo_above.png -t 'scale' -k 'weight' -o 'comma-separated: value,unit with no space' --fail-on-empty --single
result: 700,g
